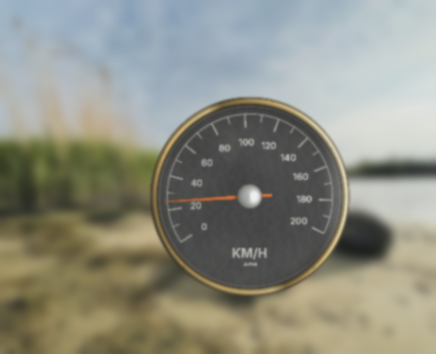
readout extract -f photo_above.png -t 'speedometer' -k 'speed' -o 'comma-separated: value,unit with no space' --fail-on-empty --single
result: 25,km/h
